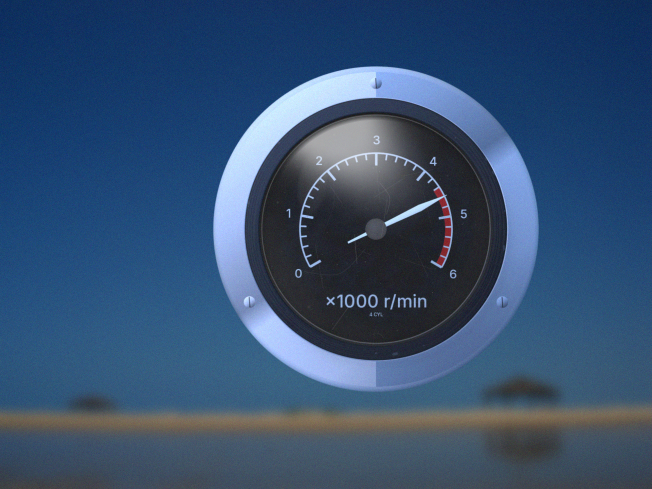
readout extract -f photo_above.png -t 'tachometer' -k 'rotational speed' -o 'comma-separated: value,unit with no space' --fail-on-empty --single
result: 4600,rpm
